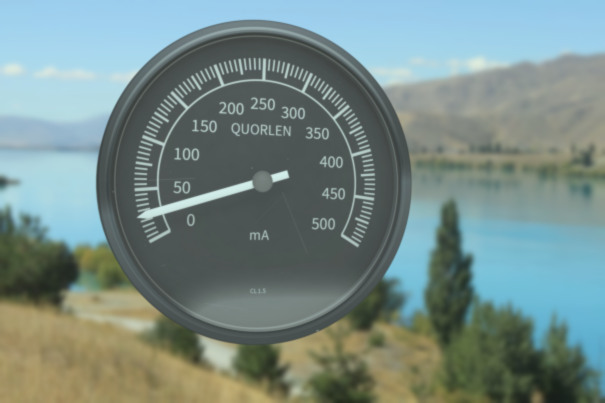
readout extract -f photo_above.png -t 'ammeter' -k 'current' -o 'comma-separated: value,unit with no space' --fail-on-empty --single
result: 25,mA
